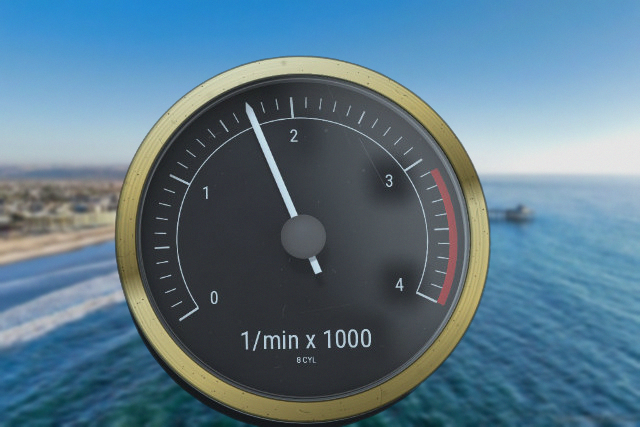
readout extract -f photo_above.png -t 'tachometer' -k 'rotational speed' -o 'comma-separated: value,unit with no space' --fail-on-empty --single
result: 1700,rpm
